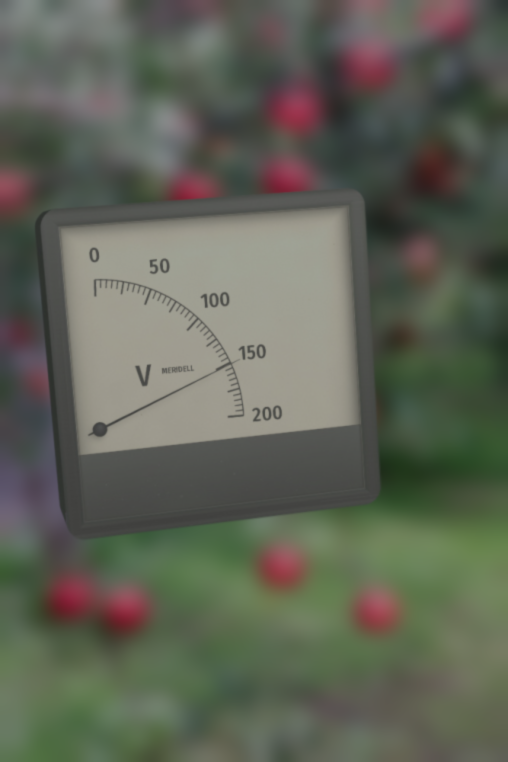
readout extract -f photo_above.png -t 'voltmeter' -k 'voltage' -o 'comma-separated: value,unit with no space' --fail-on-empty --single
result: 150,V
